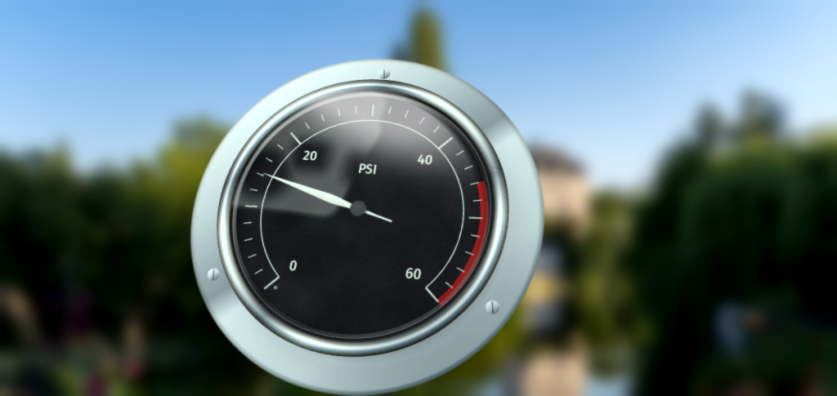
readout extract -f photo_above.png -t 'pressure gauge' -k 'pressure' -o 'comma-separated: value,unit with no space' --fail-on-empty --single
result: 14,psi
